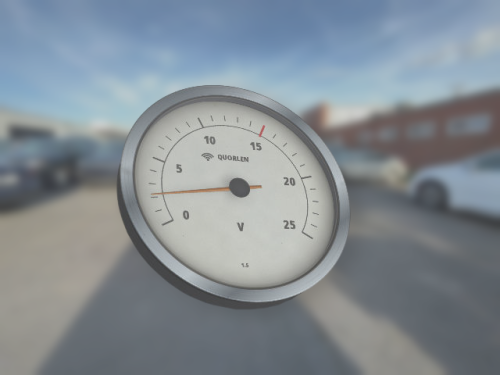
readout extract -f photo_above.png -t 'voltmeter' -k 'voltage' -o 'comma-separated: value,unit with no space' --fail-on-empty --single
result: 2,V
